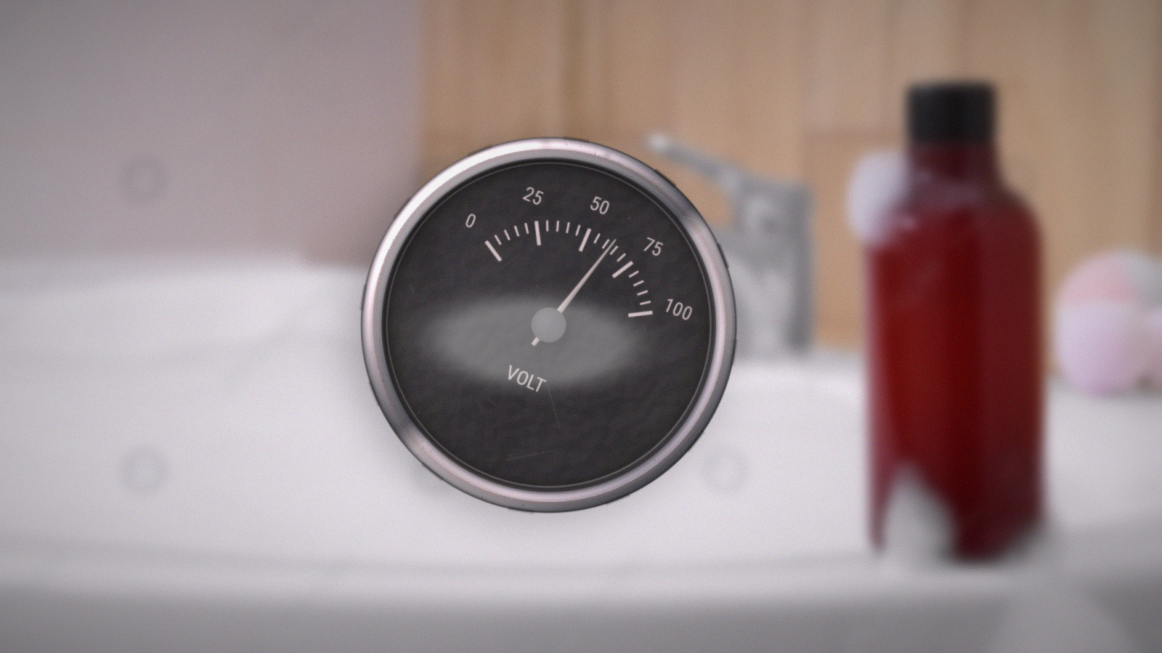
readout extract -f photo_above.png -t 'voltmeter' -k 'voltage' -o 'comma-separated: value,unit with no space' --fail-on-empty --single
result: 62.5,V
